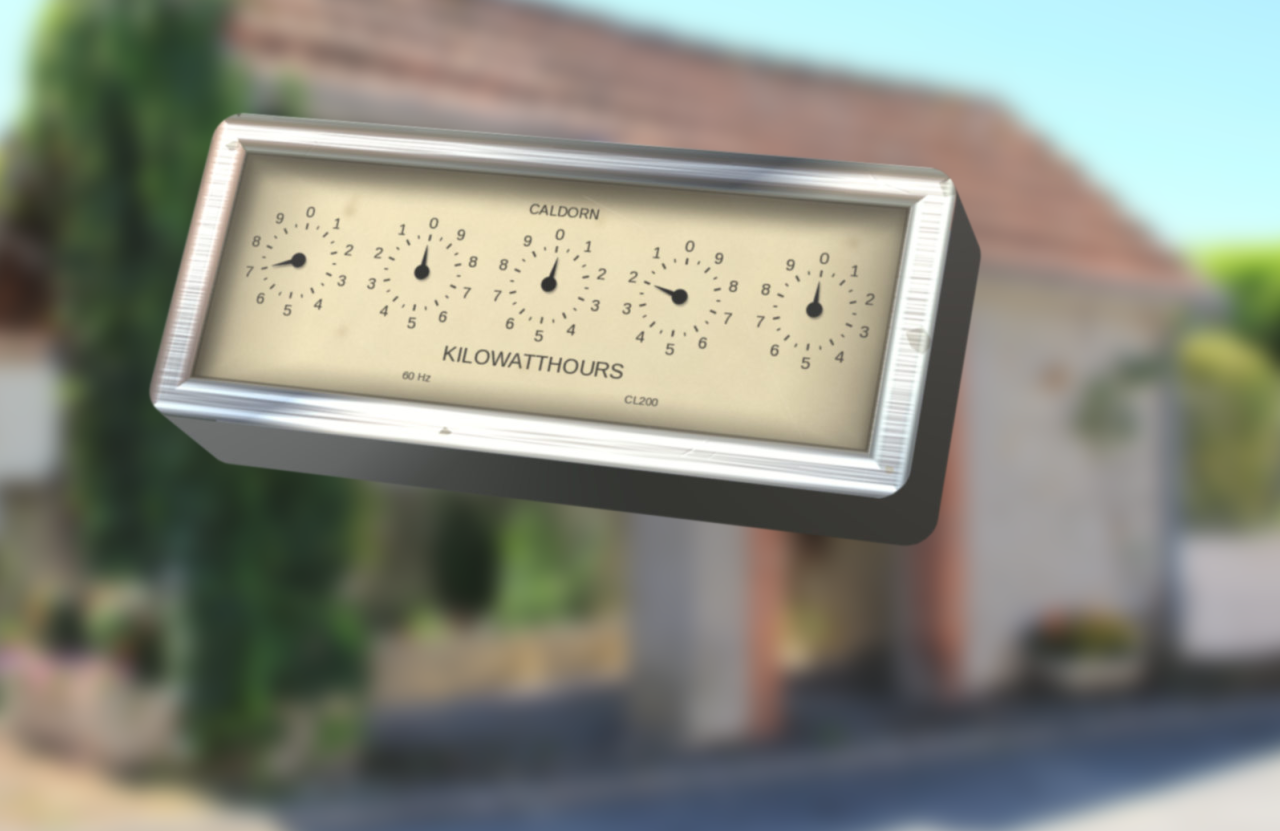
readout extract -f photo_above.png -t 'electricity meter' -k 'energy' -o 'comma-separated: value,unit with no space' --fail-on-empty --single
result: 70020,kWh
